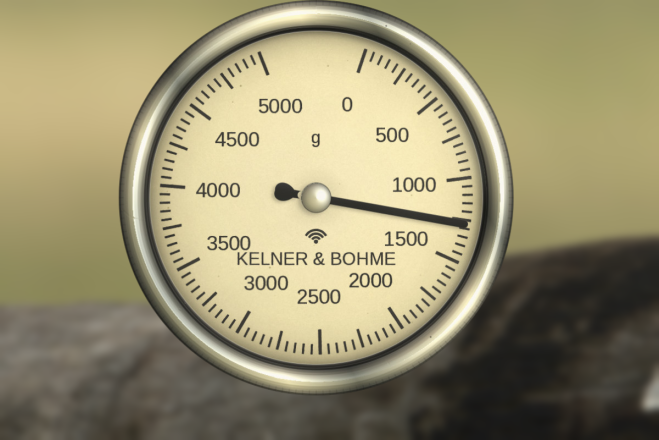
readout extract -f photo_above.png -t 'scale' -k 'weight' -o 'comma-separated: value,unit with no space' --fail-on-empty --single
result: 1275,g
